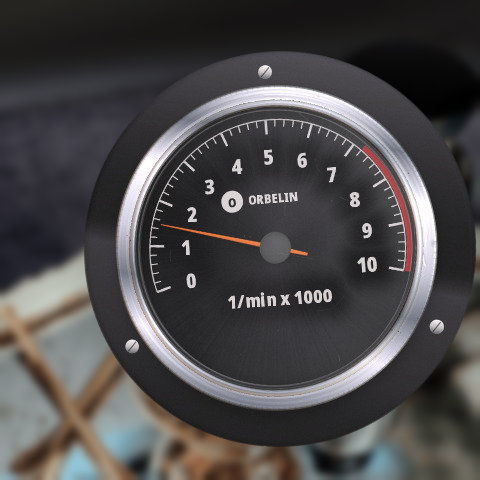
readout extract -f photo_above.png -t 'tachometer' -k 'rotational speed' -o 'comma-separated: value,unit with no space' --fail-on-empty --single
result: 1500,rpm
